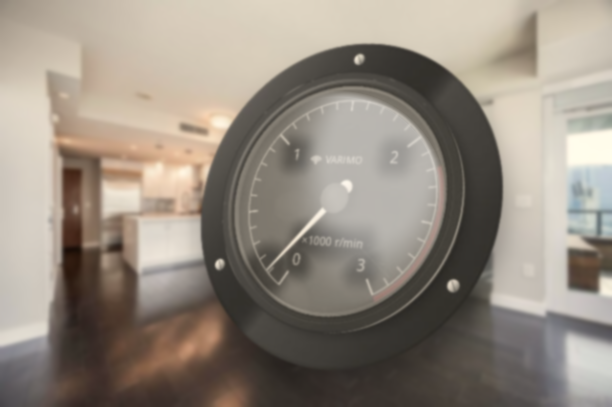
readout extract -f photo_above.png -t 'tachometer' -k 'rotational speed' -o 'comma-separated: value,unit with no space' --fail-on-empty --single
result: 100,rpm
